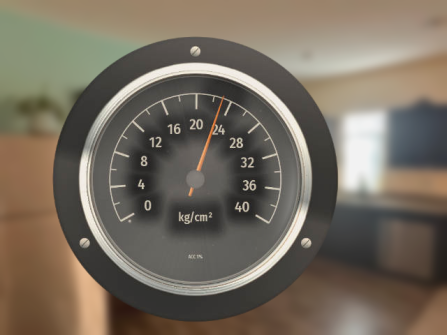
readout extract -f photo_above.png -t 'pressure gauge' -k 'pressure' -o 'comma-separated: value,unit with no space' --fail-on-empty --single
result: 23,kg/cm²
